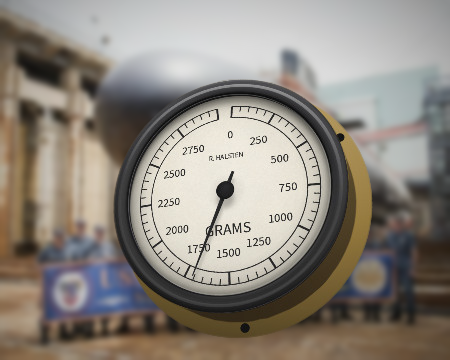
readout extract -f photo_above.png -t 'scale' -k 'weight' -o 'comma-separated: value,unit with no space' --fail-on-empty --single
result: 1700,g
